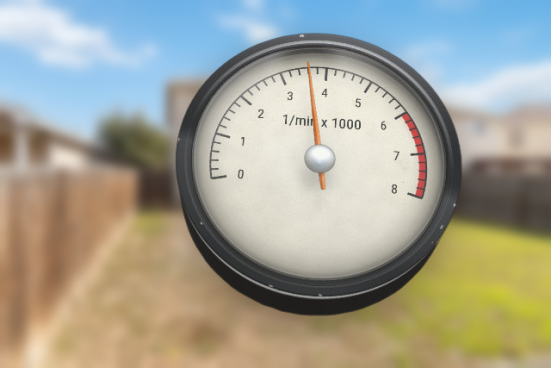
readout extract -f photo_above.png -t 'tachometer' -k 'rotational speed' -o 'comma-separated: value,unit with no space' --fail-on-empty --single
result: 3600,rpm
